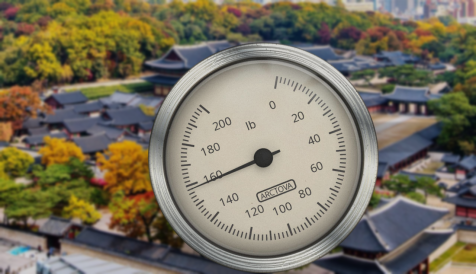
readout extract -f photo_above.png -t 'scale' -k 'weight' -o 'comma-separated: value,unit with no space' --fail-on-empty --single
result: 158,lb
